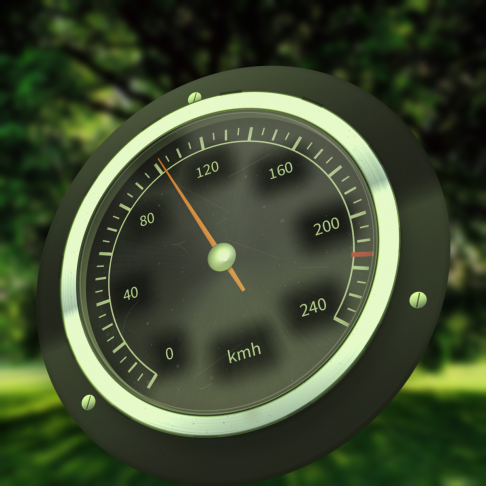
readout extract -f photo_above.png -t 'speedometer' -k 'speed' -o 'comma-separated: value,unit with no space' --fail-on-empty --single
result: 102.5,km/h
